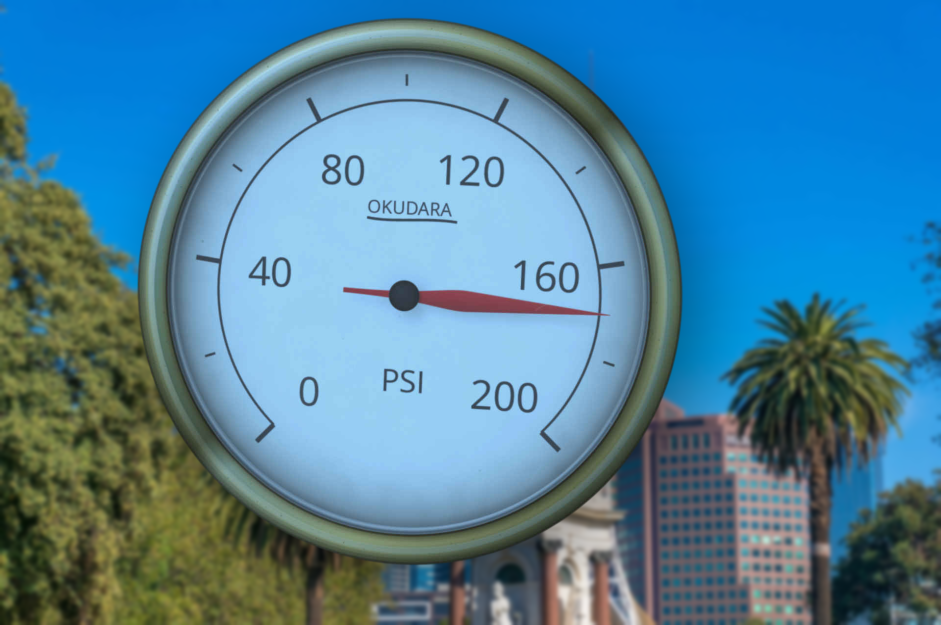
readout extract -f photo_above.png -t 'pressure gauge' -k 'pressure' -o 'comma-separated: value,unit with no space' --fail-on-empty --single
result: 170,psi
